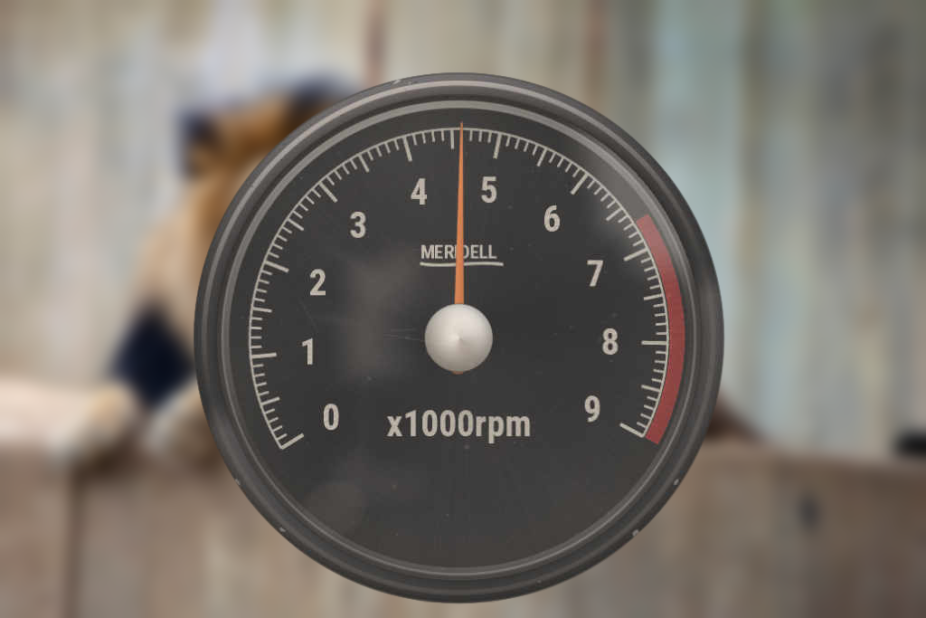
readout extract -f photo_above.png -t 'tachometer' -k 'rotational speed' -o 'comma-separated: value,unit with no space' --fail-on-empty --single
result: 4600,rpm
